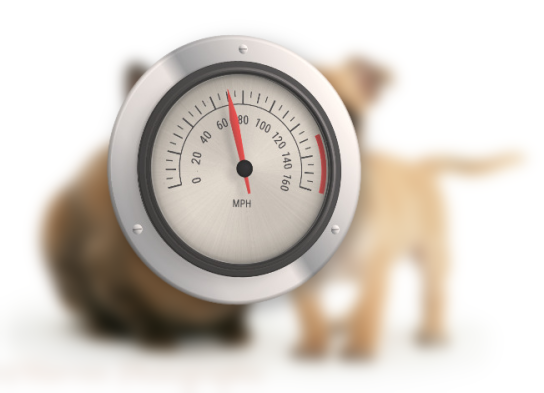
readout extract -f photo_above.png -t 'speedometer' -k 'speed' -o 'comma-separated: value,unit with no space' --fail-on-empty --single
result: 70,mph
